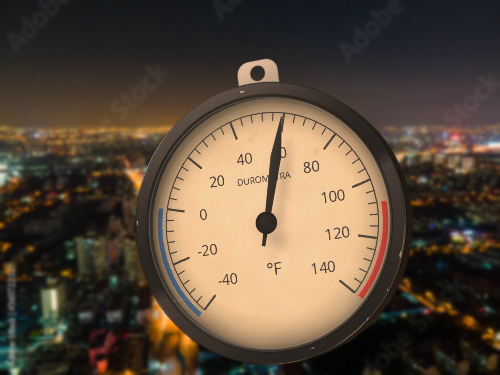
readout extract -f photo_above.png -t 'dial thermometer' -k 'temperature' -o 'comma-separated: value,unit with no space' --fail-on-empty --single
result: 60,°F
